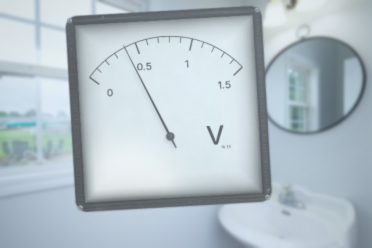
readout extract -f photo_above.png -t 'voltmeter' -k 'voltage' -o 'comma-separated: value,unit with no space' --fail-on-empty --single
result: 0.4,V
